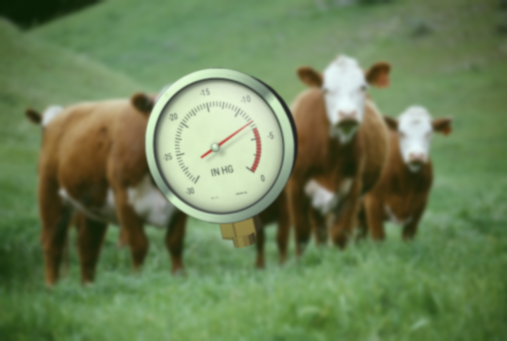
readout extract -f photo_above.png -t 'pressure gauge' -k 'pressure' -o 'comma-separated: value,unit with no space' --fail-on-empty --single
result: -7.5,inHg
